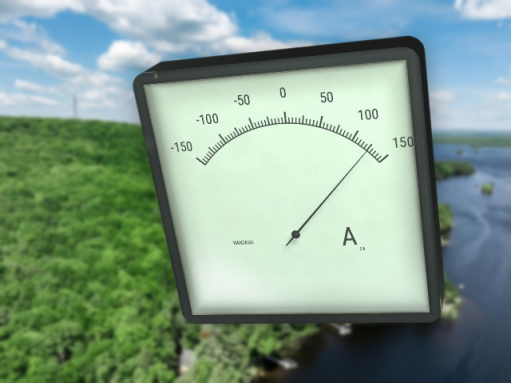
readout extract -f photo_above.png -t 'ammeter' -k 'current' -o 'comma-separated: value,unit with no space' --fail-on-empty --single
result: 125,A
